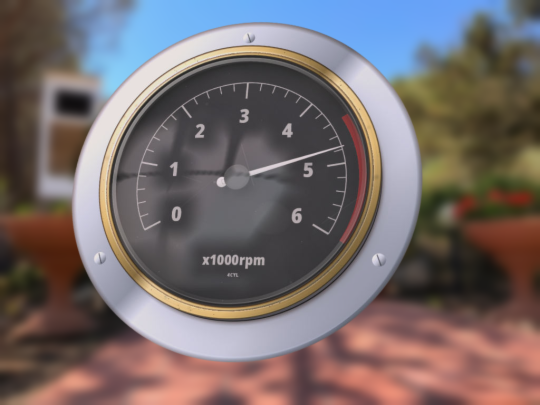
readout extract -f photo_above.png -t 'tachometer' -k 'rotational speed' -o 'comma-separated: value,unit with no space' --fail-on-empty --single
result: 4800,rpm
